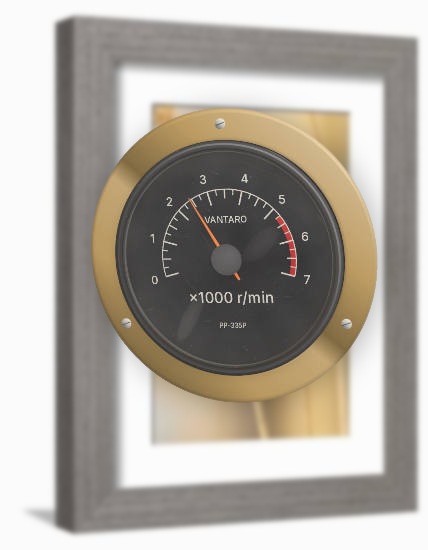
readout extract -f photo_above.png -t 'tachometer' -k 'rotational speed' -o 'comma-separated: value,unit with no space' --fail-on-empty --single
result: 2500,rpm
